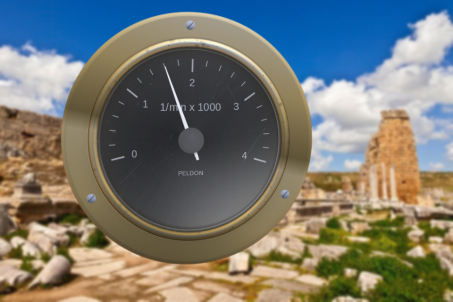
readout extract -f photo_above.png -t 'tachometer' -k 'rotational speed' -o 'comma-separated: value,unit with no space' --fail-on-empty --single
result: 1600,rpm
